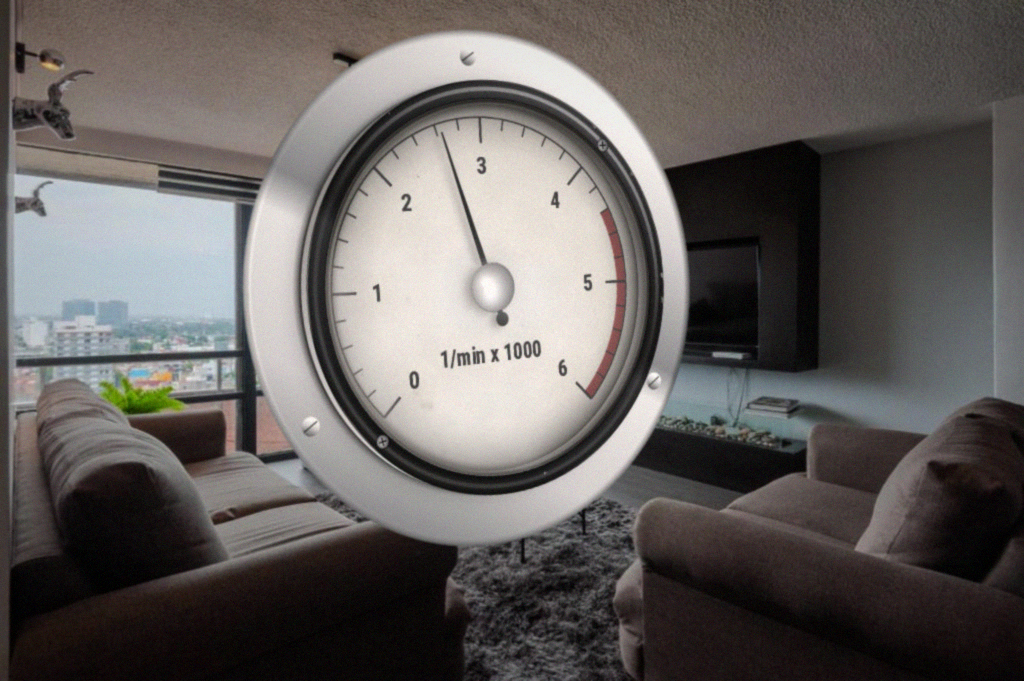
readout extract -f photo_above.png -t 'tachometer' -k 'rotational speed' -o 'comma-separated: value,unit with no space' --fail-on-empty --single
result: 2600,rpm
